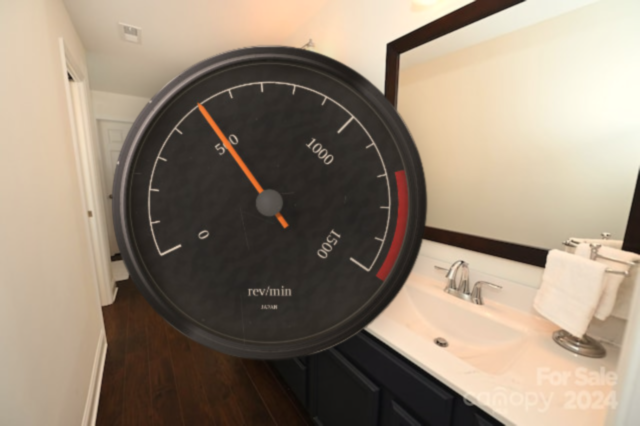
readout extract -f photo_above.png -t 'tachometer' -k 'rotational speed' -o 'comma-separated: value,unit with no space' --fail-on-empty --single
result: 500,rpm
